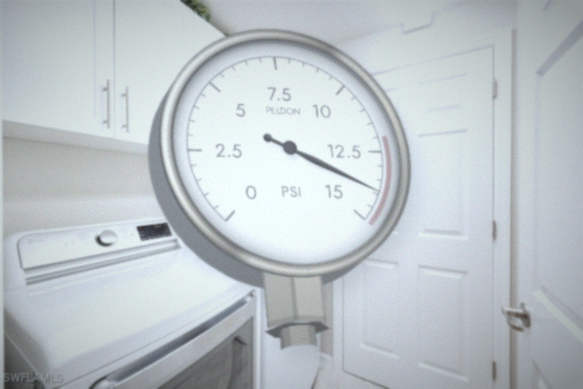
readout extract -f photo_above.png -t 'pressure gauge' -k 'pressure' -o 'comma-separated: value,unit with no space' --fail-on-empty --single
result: 14,psi
